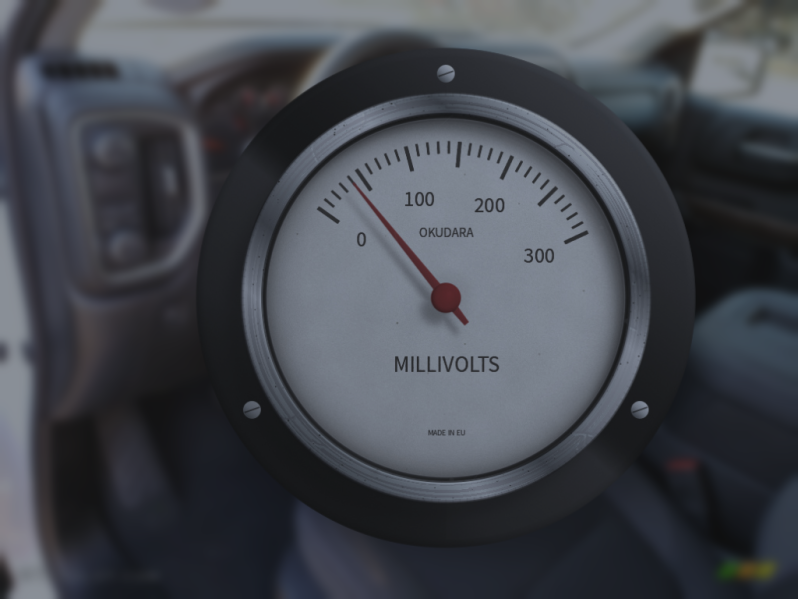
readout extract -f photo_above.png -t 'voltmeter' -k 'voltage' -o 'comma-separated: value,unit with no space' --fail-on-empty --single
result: 40,mV
